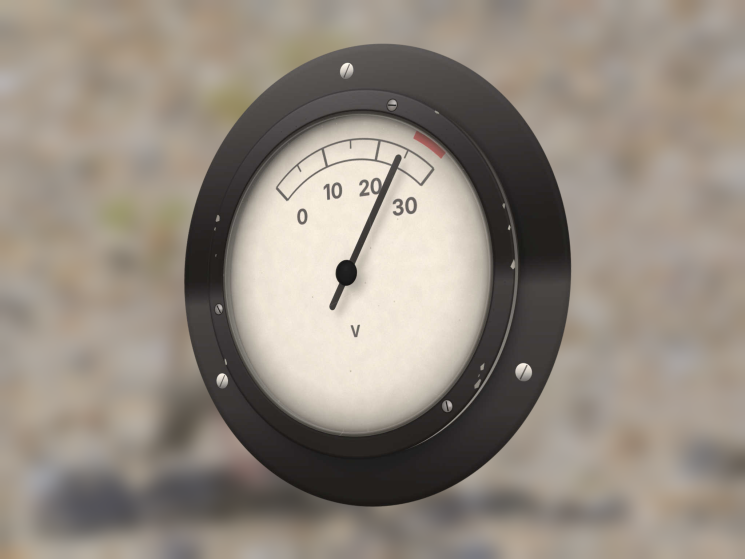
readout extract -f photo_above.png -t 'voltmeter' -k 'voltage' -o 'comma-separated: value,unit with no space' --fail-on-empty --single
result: 25,V
